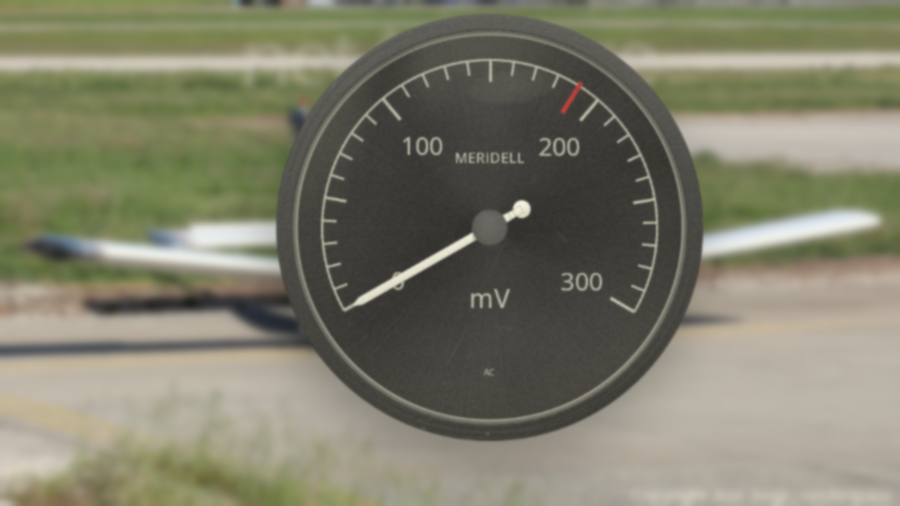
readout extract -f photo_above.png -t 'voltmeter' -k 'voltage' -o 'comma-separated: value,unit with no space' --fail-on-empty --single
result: 0,mV
